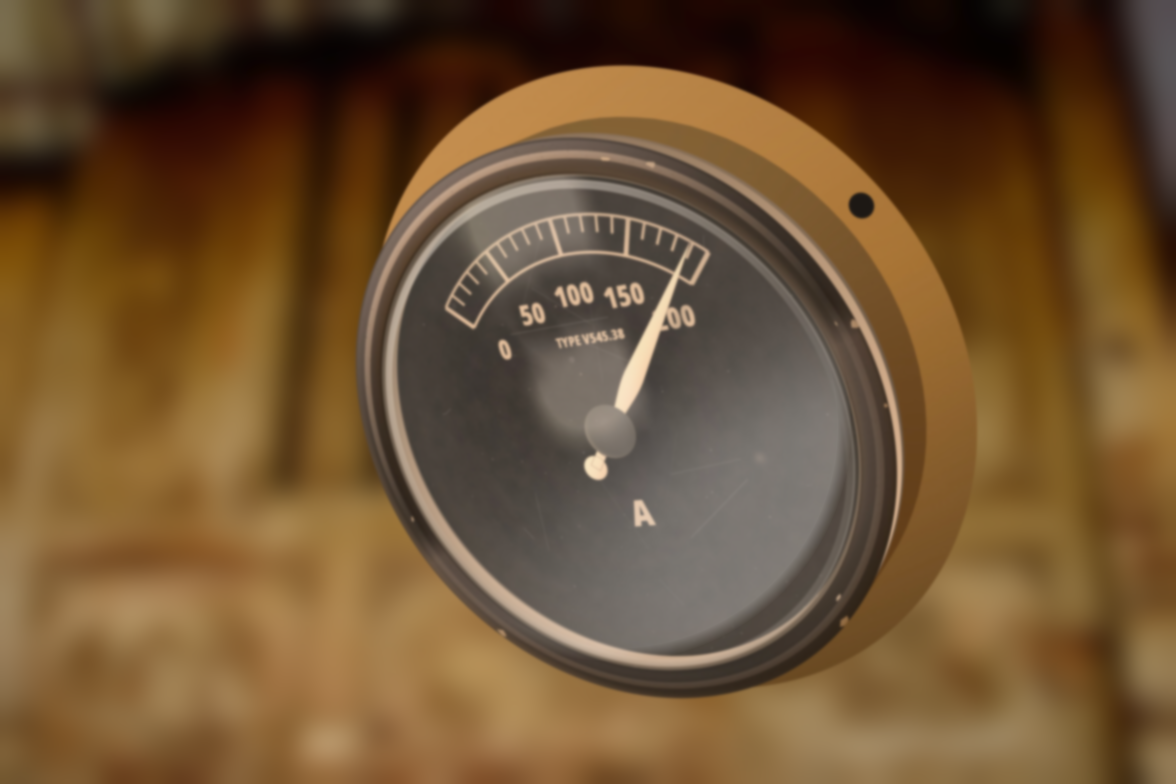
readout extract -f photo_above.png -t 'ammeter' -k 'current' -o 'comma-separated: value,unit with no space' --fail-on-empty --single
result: 190,A
